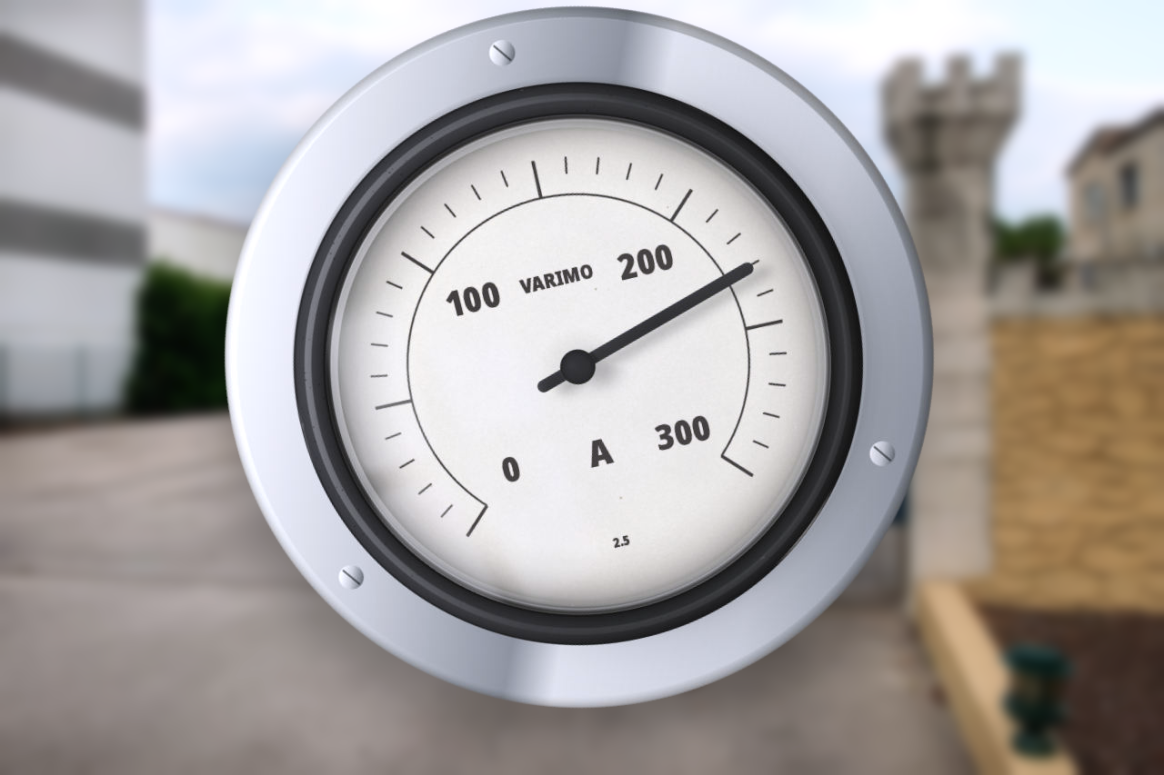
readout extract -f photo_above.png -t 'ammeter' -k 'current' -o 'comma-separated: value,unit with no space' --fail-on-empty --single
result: 230,A
